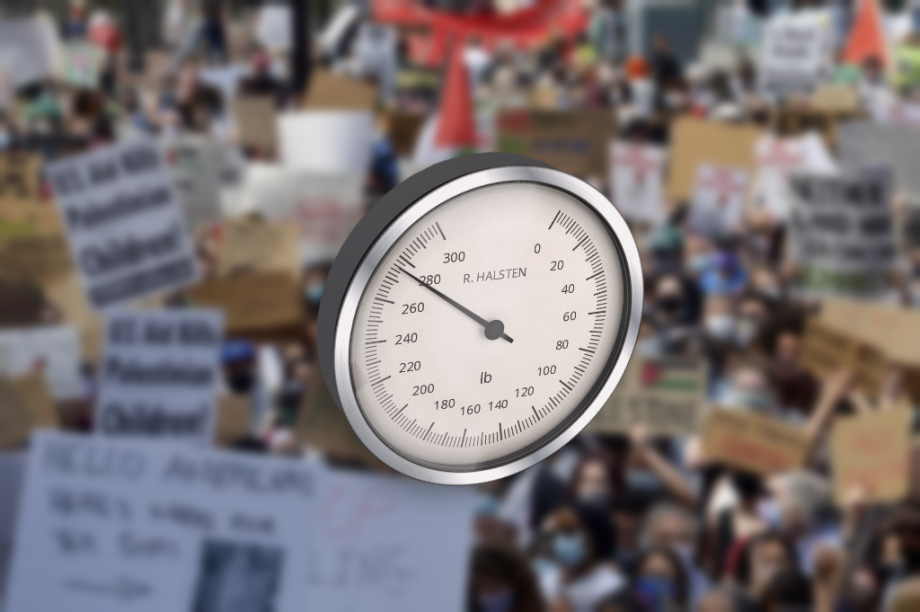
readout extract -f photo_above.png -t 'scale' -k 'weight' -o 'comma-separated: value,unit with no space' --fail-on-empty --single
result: 276,lb
